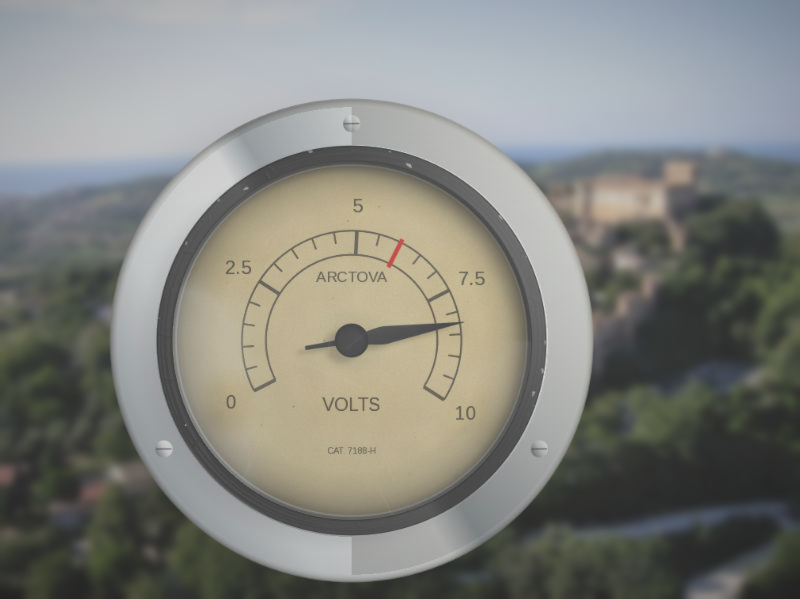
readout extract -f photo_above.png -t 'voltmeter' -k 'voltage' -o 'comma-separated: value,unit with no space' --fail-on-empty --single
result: 8.25,V
